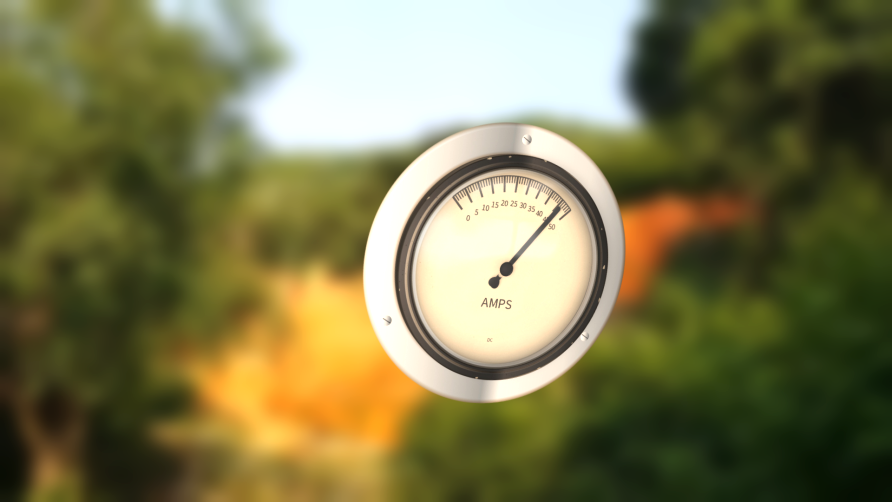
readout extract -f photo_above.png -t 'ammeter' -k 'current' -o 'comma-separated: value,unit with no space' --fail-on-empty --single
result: 45,A
